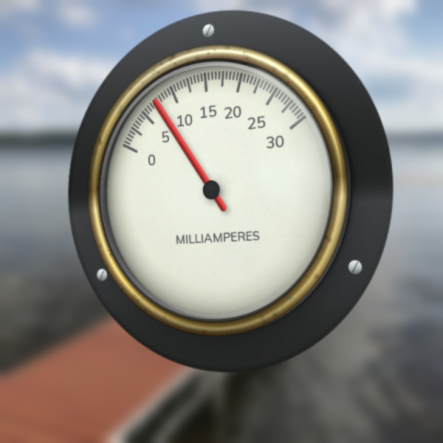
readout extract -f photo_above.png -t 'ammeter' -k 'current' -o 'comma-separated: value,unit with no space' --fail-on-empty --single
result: 7.5,mA
